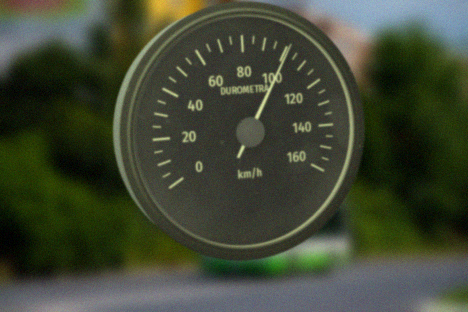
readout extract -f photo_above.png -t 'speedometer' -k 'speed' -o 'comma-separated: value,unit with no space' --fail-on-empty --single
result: 100,km/h
